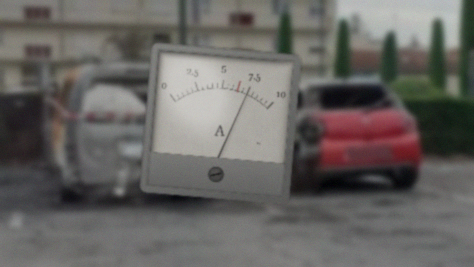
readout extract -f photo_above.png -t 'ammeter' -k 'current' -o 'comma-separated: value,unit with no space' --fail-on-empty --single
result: 7.5,A
